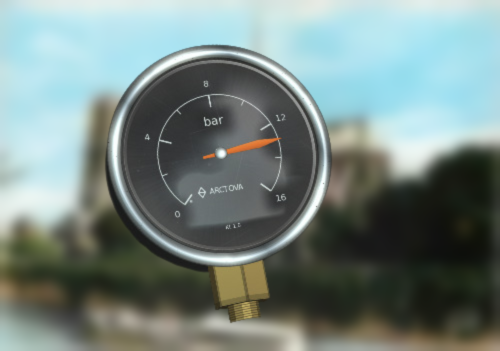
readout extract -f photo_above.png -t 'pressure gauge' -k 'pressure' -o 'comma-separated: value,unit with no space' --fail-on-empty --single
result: 13,bar
